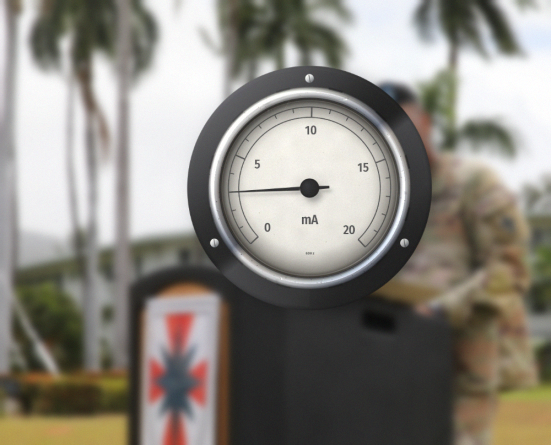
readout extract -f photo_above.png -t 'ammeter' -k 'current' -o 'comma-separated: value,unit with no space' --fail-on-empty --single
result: 3,mA
